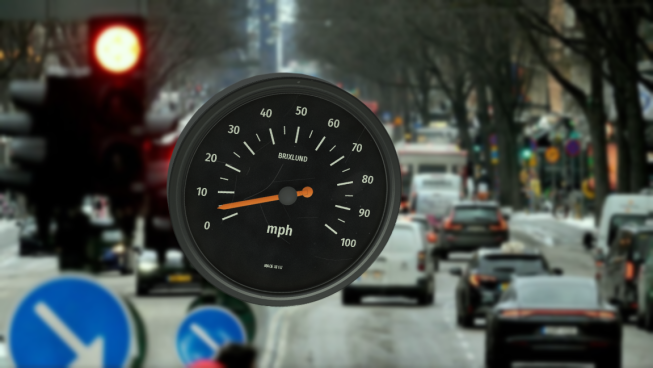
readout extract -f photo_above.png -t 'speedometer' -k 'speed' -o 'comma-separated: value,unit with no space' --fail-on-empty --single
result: 5,mph
